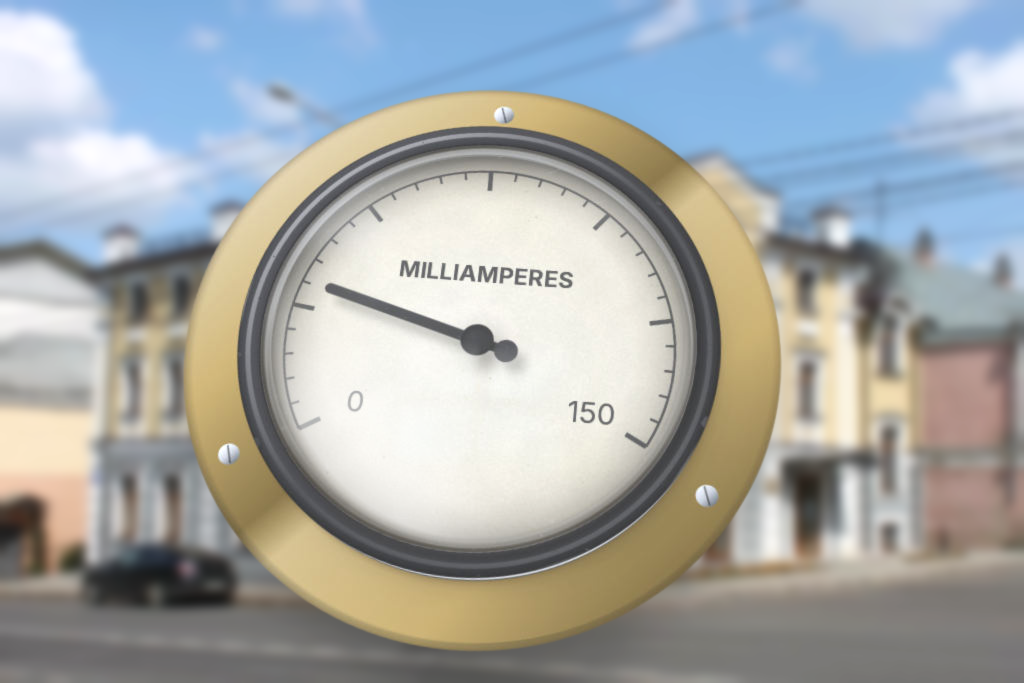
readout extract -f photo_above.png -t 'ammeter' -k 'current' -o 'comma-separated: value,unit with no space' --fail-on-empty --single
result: 30,mA
